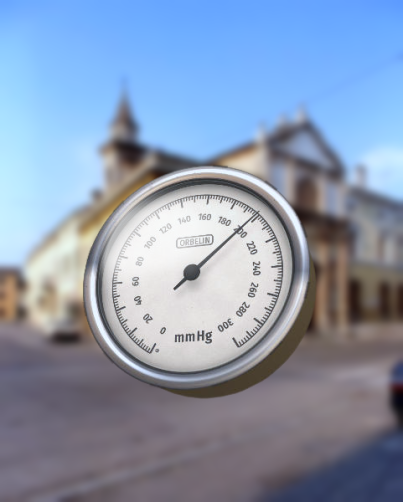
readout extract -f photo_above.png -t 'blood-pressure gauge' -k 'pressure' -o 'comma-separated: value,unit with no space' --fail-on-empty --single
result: 200,mmHg
